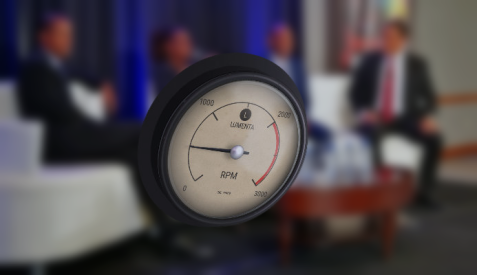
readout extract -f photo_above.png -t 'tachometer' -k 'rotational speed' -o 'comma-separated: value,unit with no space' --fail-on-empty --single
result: 500,rpm
